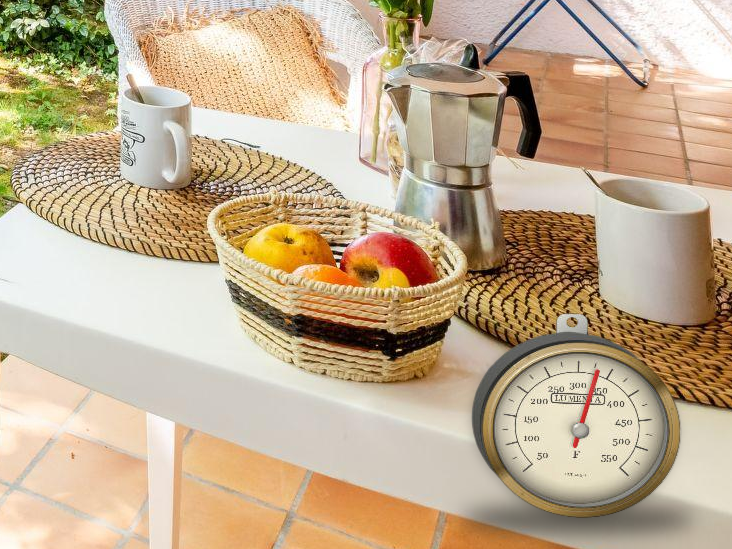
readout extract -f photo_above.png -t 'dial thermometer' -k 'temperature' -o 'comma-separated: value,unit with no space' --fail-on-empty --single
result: 325,°F
